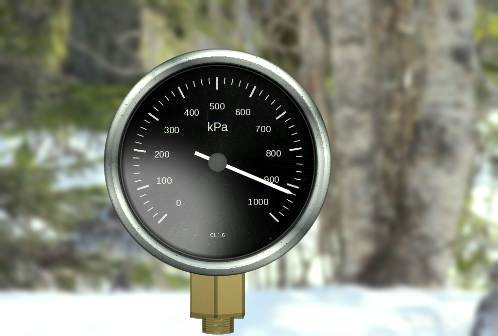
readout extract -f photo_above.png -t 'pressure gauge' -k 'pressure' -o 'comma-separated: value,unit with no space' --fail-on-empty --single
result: 920,kPa
